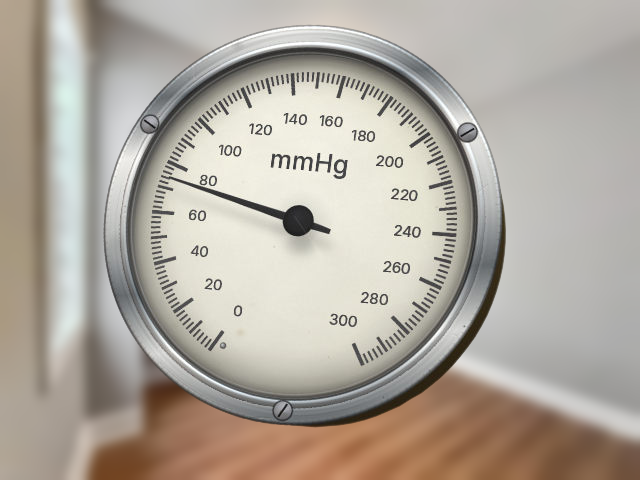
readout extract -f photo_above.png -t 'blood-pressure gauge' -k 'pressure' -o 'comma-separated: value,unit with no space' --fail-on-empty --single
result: 74,mmHg
